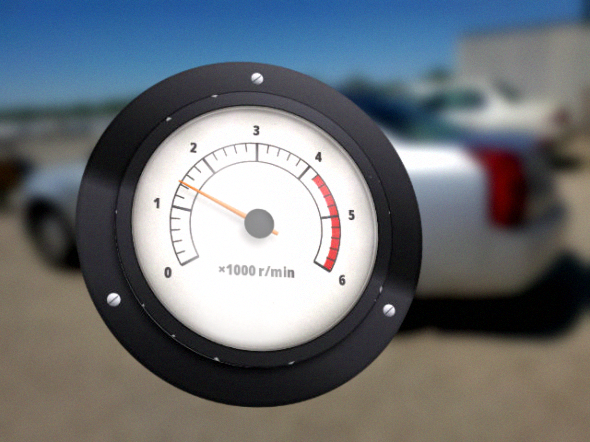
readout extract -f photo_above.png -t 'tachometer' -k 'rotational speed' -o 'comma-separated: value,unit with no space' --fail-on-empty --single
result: 1400,rpm
